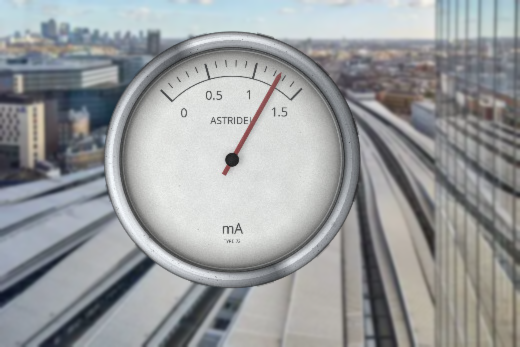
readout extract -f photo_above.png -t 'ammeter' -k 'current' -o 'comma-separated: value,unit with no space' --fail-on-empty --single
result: 1.25,mA
